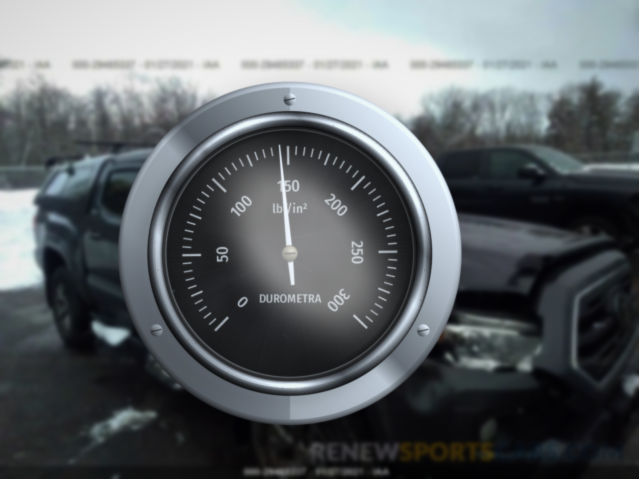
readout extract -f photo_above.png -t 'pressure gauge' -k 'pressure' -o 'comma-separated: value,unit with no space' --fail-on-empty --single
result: 145,psi
